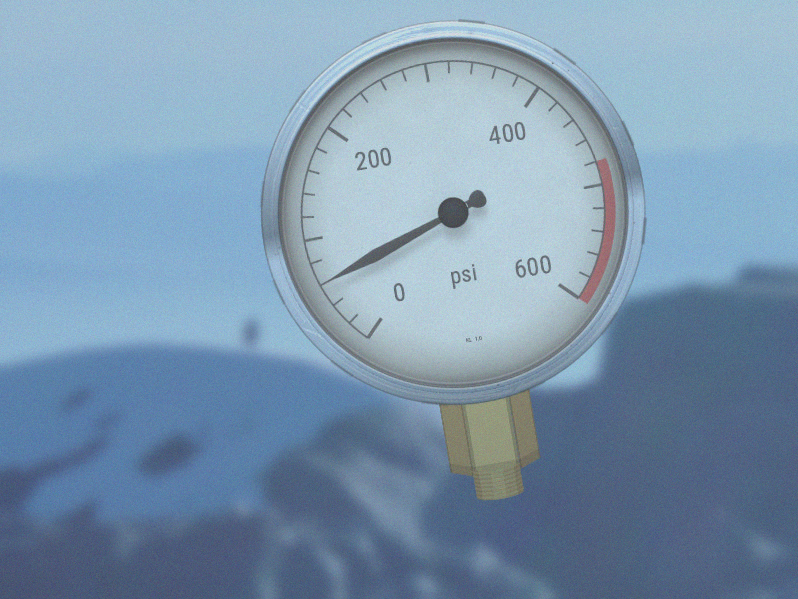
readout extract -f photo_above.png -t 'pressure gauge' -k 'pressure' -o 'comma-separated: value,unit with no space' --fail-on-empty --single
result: 60,psi
